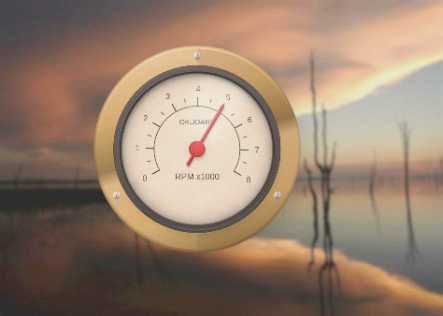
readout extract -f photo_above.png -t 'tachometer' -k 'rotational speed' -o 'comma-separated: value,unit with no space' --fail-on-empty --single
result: 5000,rpm
